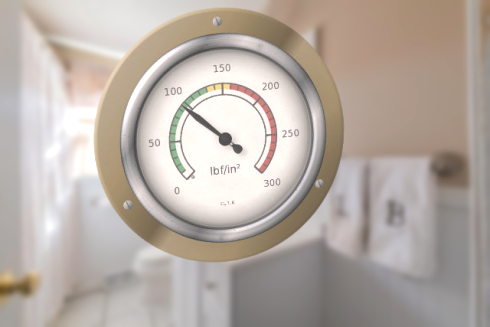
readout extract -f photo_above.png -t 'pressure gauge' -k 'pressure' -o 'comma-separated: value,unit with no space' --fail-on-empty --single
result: 95,psi
